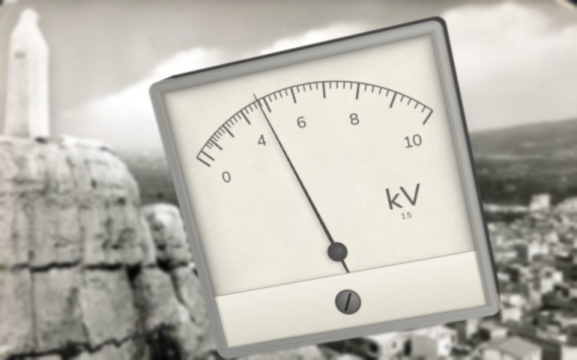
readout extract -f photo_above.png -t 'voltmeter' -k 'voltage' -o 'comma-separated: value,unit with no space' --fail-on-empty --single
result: 4.8,kV
